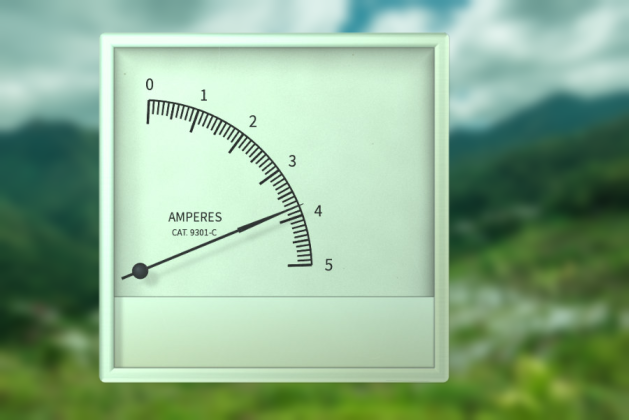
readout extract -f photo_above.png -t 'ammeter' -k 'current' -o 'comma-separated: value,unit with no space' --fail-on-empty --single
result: 3.8,A
